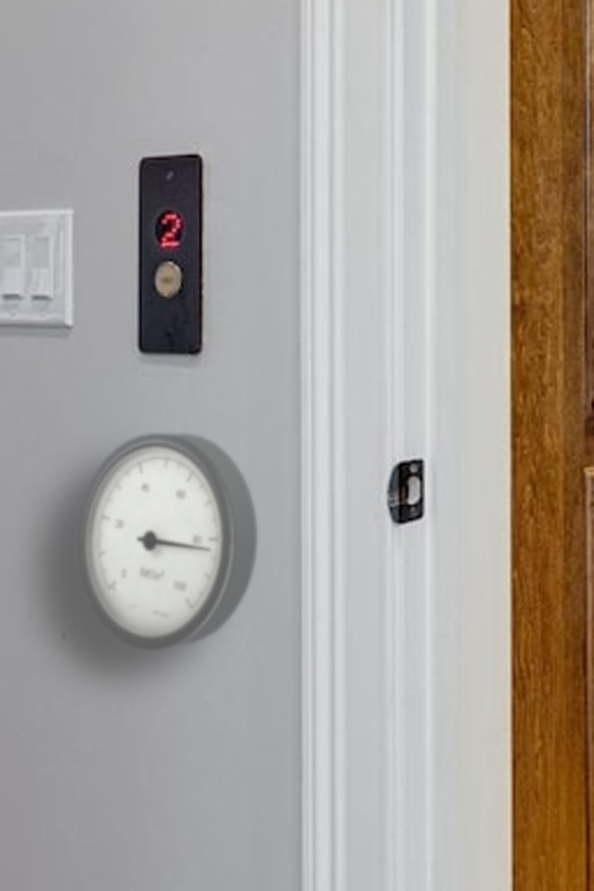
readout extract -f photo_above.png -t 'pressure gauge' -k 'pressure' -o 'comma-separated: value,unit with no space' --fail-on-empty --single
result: 82.5,psi
